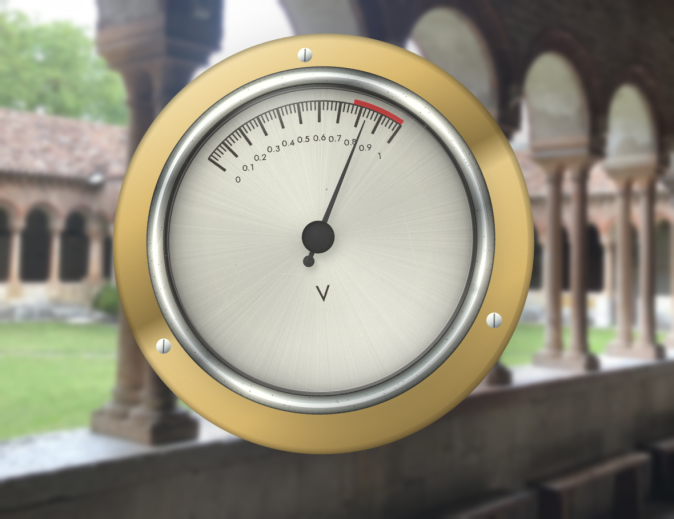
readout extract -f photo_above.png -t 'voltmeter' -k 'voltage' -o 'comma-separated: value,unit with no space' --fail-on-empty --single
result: 0.84,V
